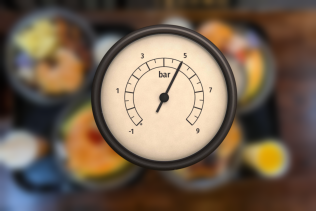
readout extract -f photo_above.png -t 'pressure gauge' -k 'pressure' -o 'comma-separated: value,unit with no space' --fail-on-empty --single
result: 5,bar
